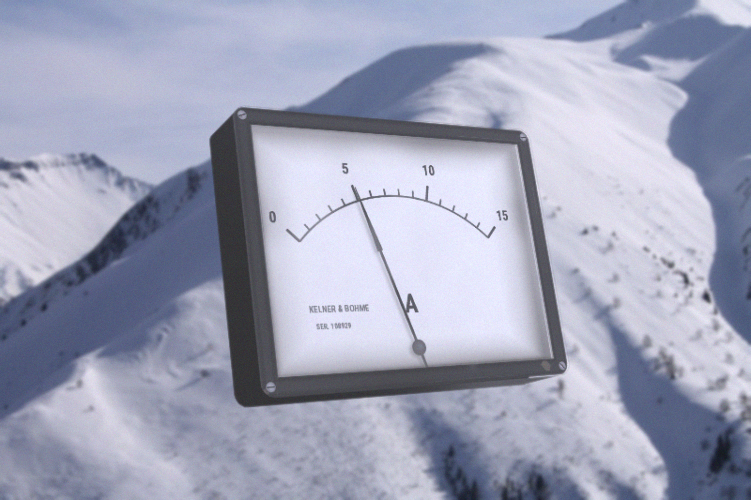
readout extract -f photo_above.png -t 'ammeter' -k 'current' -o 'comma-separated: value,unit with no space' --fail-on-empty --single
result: 5,A
